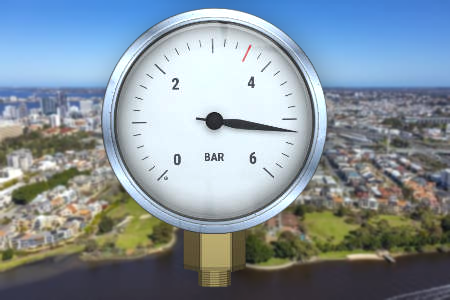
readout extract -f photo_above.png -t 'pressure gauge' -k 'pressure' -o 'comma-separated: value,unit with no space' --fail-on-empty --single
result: 5.2,bar
